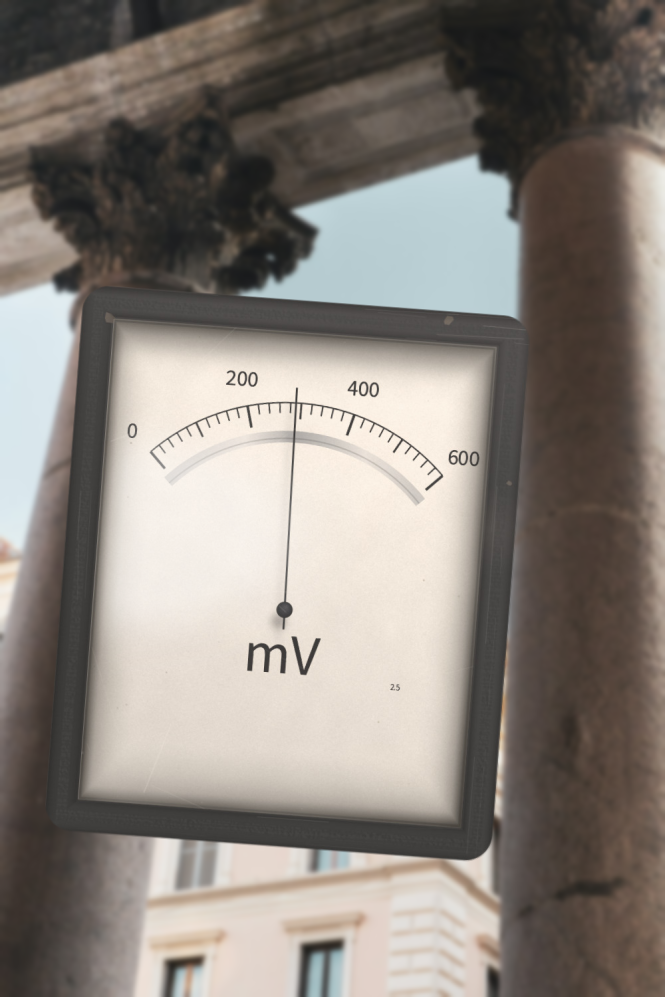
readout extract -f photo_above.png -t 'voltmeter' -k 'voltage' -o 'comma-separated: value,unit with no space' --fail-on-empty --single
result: 290,mV
